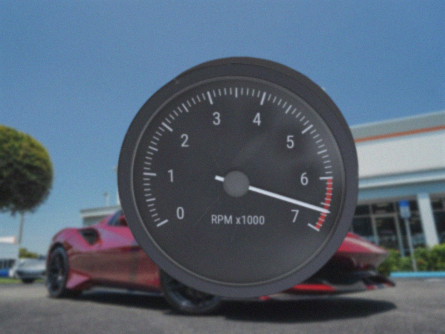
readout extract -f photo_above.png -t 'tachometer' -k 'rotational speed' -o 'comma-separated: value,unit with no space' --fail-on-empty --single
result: 6600,rpm
